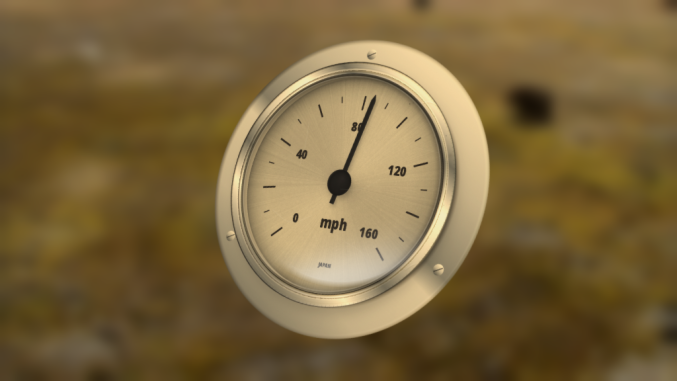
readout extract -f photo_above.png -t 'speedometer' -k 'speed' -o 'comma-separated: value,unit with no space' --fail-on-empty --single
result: 85,mph
